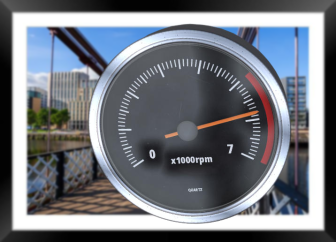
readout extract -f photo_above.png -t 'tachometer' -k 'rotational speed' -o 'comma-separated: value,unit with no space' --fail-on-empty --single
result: 5800,rpm
